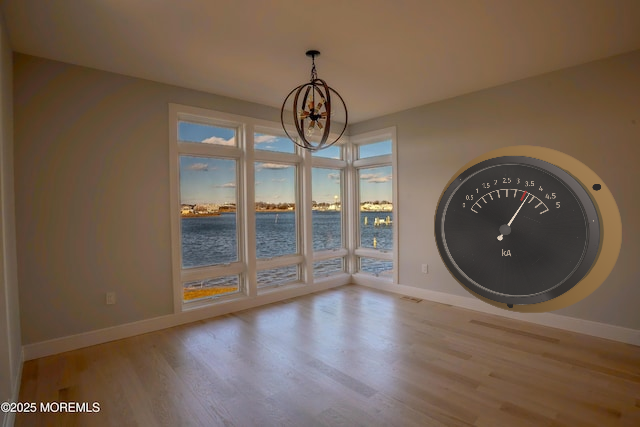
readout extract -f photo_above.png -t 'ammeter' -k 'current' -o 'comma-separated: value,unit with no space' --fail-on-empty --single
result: 3.75,kA
